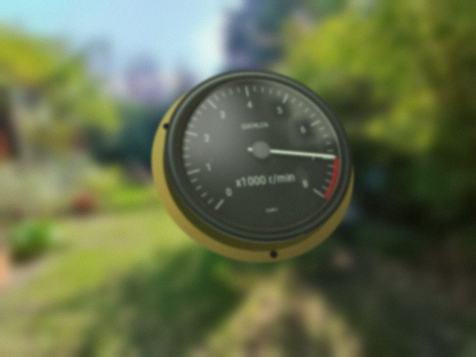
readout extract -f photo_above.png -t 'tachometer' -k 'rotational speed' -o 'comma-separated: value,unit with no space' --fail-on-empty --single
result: 7000,rpm
